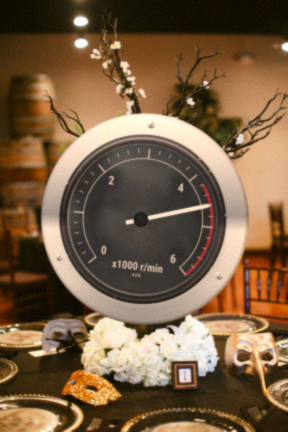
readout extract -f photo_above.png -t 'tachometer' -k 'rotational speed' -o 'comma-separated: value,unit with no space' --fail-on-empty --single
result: 4600,rpm
